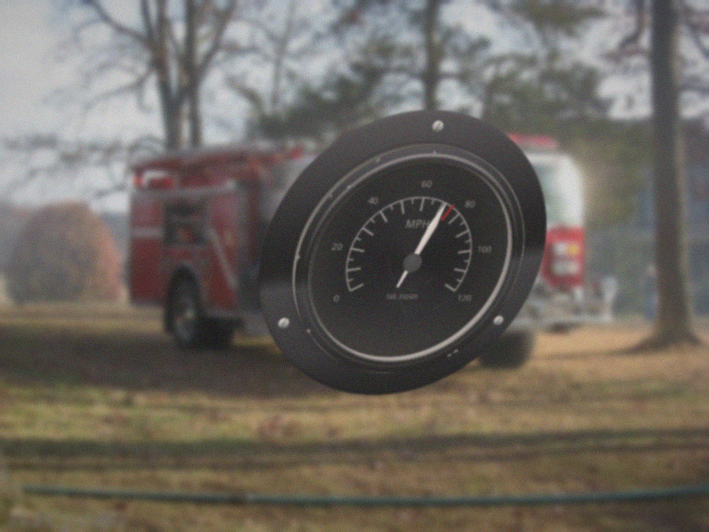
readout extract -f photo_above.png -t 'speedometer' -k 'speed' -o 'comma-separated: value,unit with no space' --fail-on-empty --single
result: 70,mph
